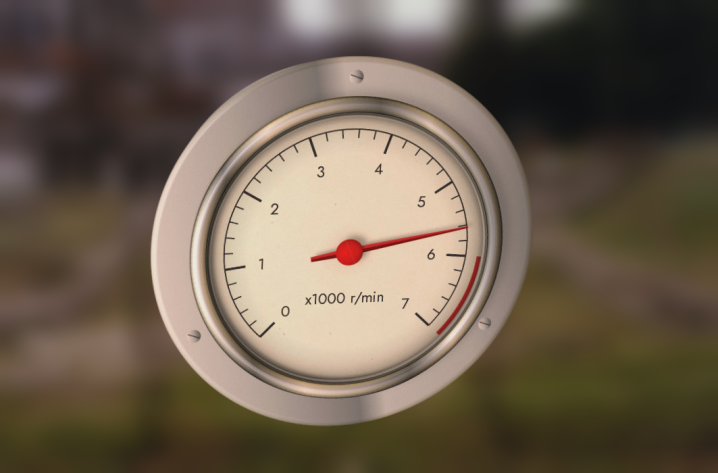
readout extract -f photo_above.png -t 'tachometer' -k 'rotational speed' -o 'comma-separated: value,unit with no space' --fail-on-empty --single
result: 5600,rpm
